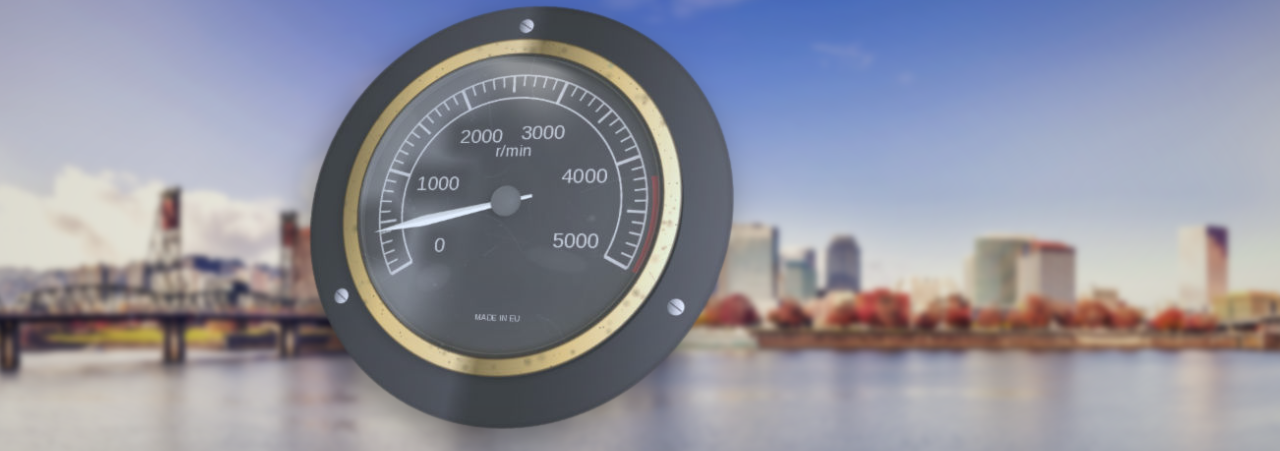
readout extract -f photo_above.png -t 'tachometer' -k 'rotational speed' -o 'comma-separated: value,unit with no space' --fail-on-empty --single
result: 400,rpm
